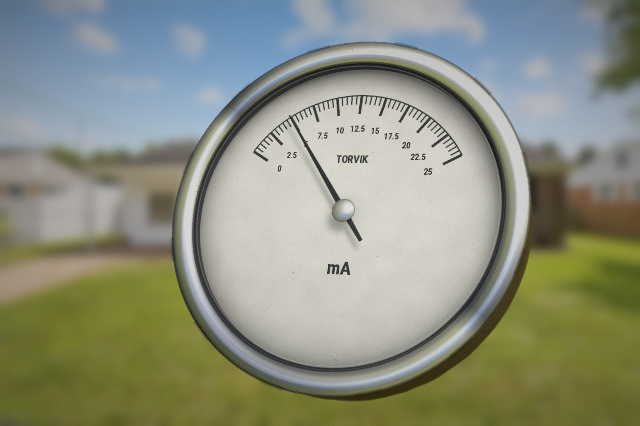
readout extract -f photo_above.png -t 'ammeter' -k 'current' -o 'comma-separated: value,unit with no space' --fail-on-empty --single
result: 5,mA
